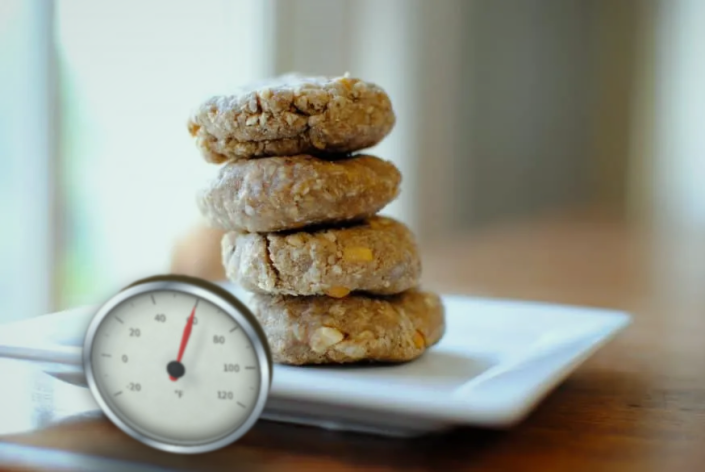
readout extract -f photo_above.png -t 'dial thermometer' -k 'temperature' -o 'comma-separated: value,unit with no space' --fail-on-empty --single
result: 60,°F
